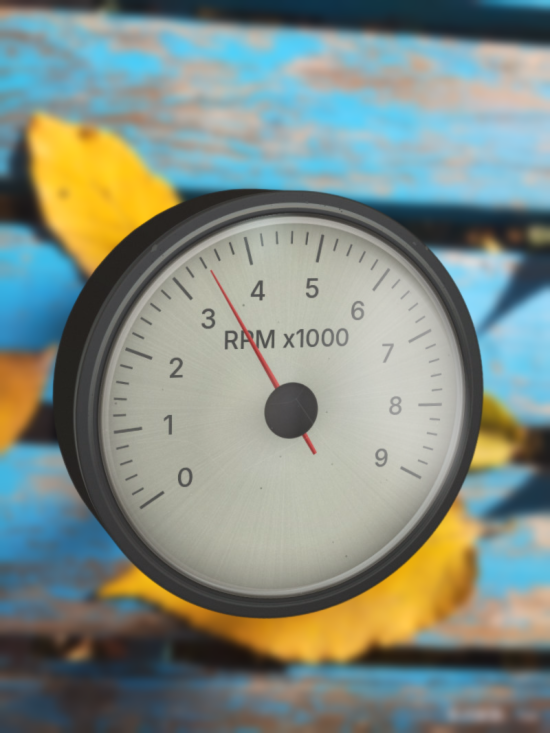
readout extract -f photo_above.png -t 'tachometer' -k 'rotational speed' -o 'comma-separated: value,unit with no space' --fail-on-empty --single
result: 3400,rpm
